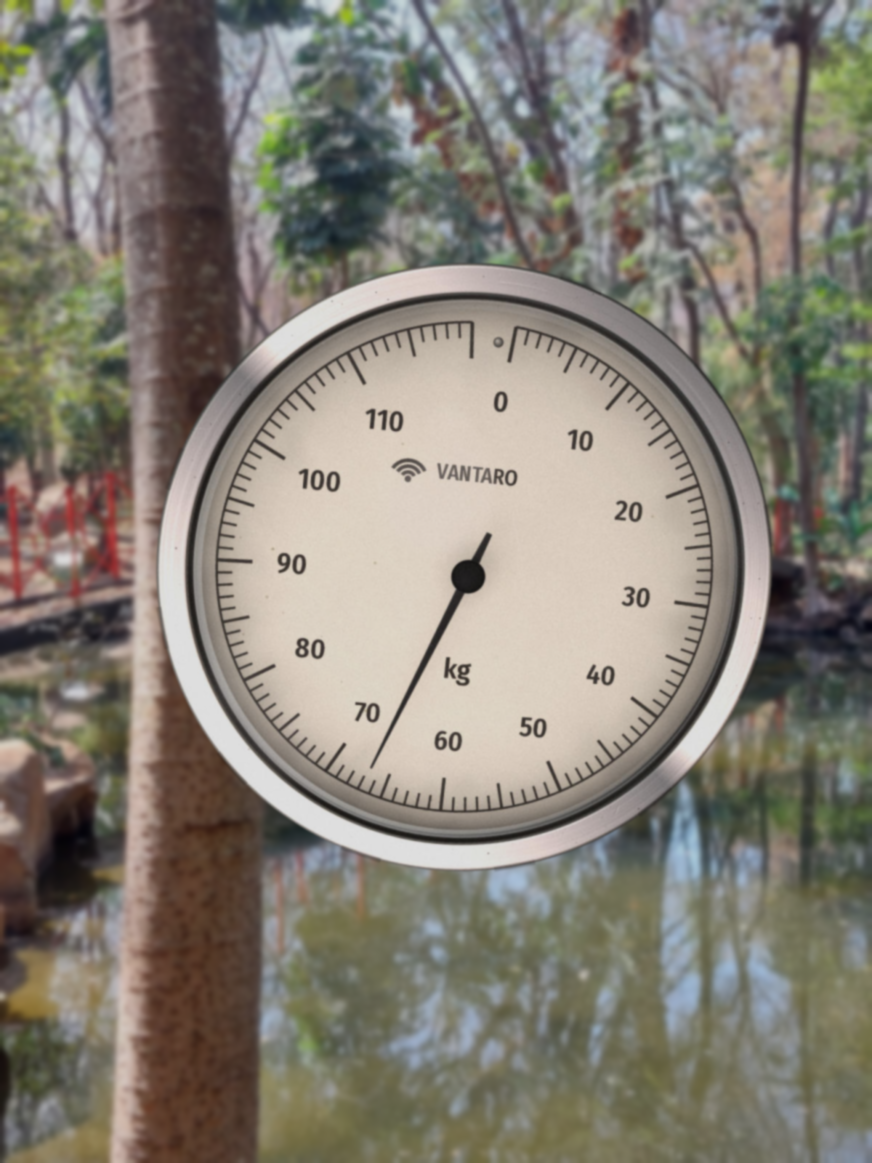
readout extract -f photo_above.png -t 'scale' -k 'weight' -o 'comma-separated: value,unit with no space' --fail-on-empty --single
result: 67,kg
